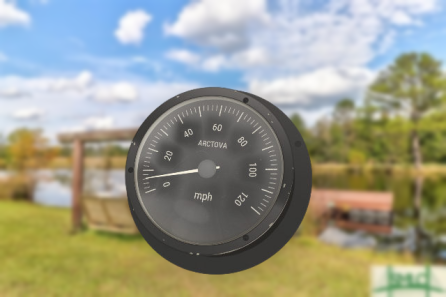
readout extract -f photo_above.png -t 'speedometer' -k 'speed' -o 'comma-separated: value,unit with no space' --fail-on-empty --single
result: 6,mph
